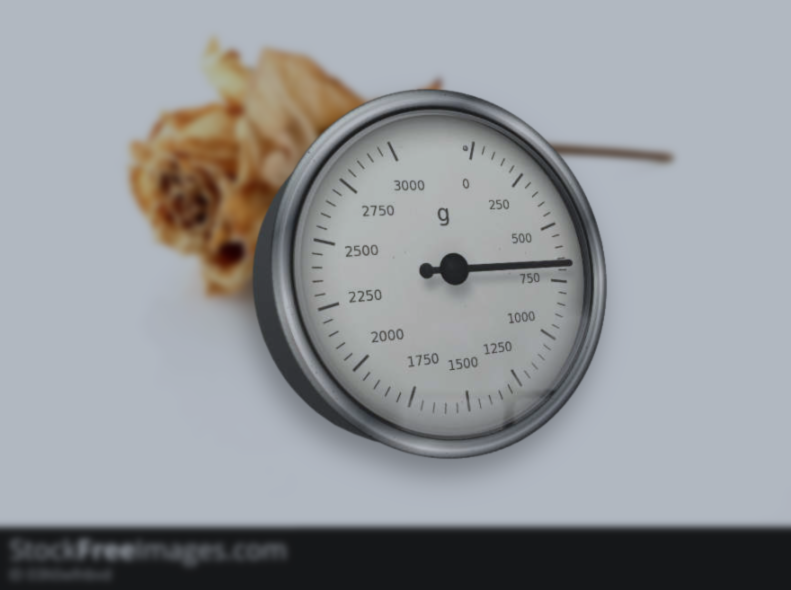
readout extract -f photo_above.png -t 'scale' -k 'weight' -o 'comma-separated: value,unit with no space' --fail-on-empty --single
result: 675,g
